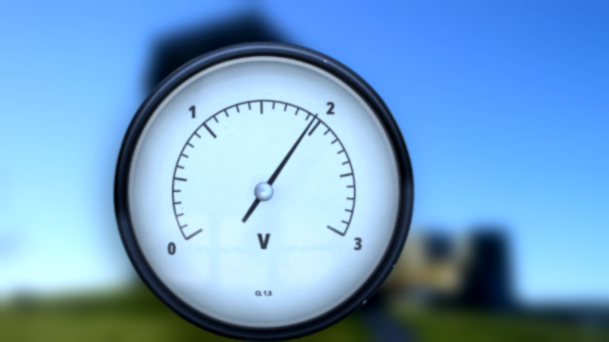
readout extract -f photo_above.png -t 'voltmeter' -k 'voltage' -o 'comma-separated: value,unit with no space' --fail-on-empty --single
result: 1.95,V
